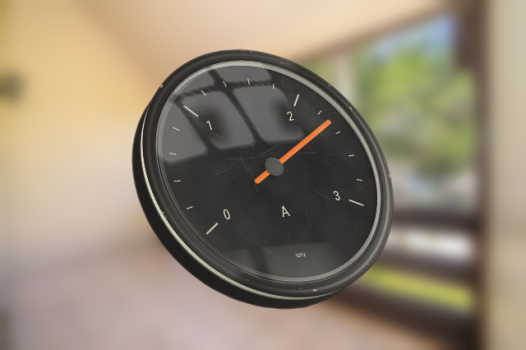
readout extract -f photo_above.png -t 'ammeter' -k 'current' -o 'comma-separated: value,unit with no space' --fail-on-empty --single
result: 2.3,A
